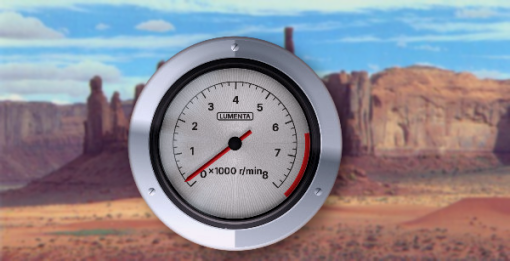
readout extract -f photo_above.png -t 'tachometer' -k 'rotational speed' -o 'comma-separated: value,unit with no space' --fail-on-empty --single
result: 200,rpm
